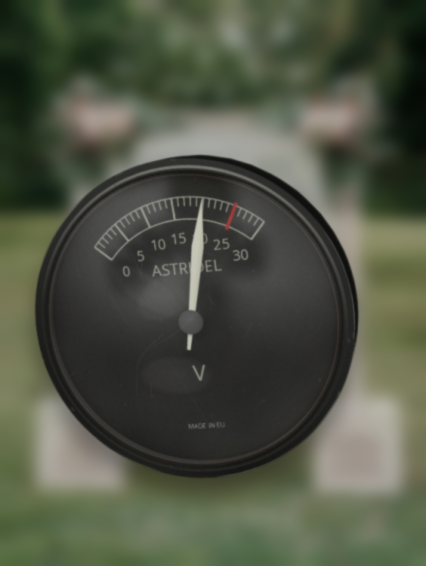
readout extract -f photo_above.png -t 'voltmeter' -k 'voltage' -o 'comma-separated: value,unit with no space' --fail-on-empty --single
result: 20,V
